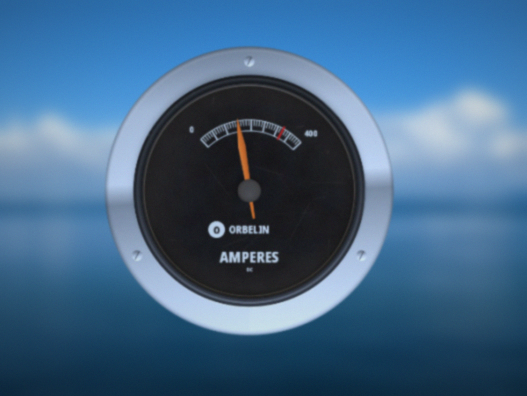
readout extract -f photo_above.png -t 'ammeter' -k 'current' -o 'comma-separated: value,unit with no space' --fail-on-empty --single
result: 150,A
